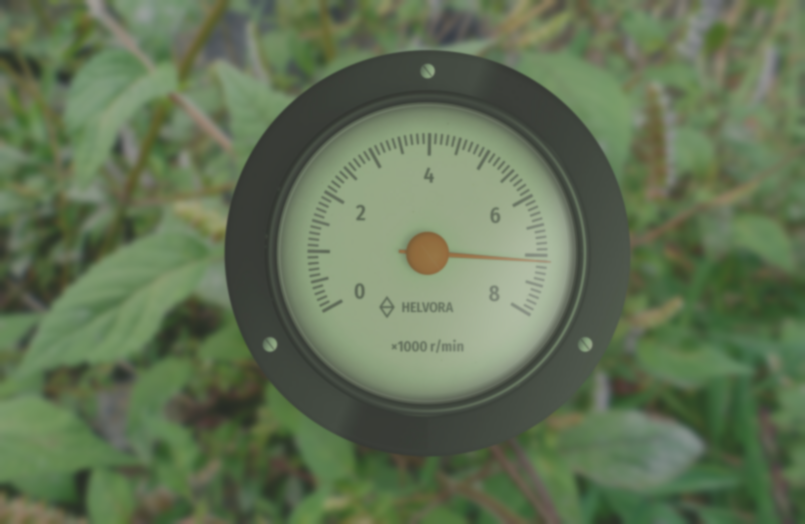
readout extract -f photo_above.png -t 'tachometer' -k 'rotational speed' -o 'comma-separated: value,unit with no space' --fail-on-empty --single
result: 7100,rpm
